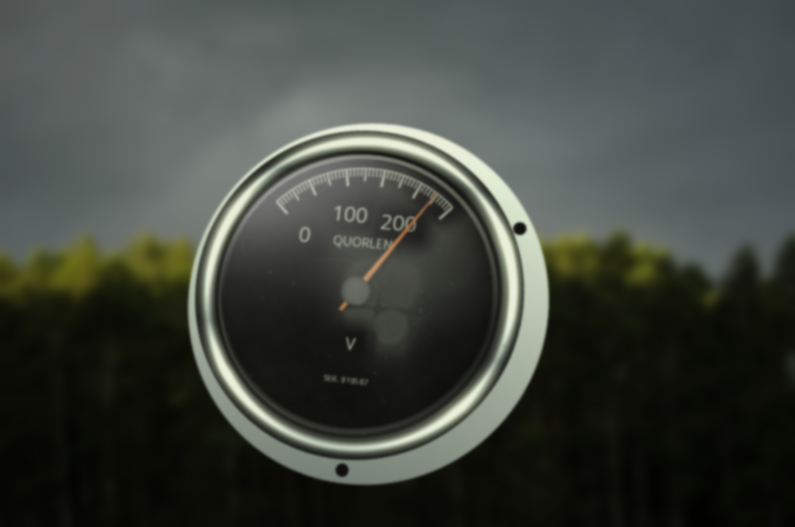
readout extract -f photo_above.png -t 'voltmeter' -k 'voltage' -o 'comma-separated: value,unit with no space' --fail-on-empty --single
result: 225,V
